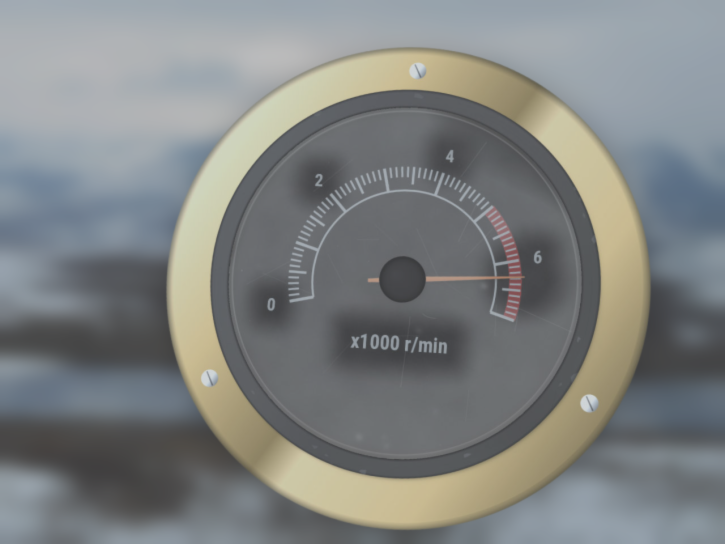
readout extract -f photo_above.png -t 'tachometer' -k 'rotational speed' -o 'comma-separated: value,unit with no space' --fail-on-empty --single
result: 6300,rpm
